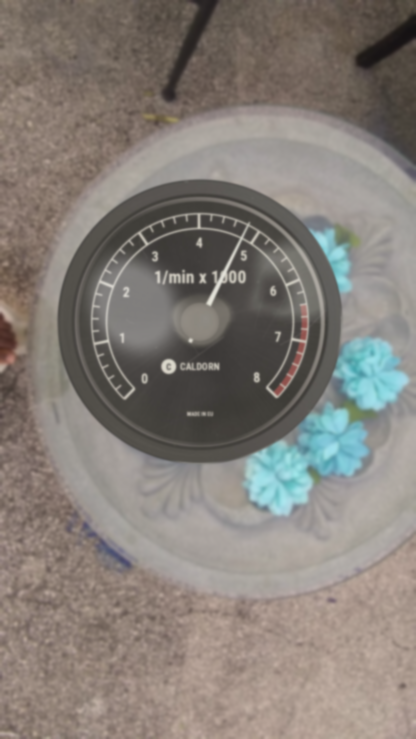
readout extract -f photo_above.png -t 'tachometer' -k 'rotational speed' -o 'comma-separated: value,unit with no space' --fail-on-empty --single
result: 4800,rpm
